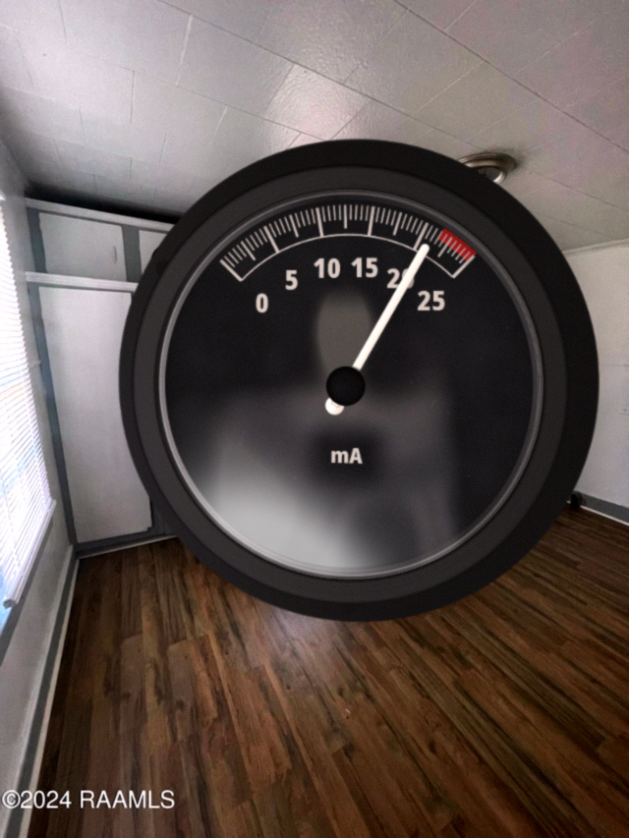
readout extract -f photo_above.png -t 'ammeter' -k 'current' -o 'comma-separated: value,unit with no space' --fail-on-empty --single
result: 21,mA
